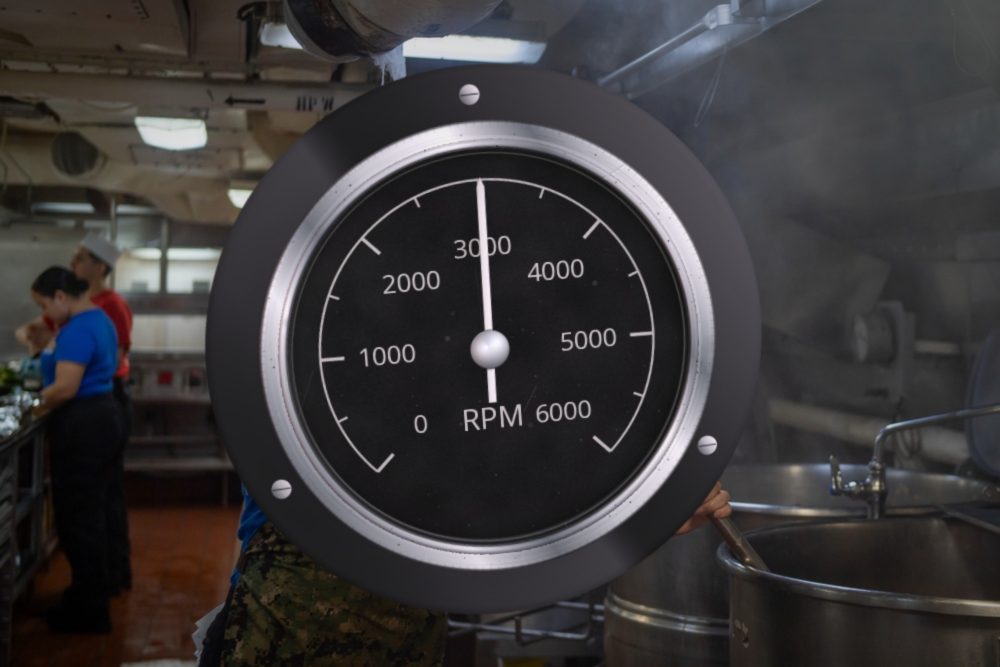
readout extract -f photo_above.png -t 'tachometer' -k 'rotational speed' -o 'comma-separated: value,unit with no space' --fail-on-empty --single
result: 3000,rpm
